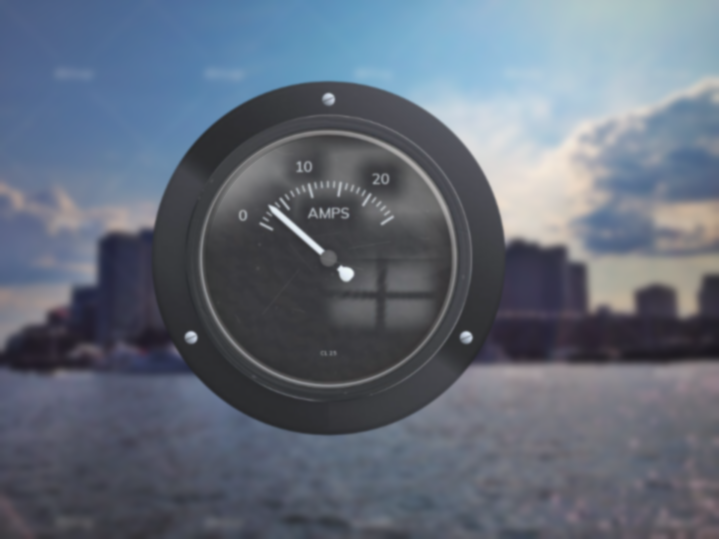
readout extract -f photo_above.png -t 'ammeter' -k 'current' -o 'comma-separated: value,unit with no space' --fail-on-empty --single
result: 3,A
